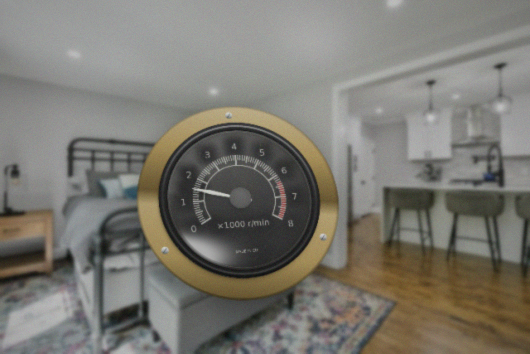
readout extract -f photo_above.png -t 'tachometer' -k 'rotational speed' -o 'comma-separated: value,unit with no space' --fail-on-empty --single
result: 1500,rpm
